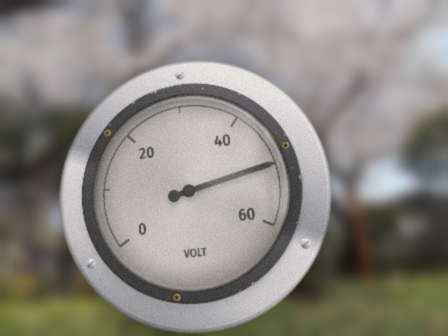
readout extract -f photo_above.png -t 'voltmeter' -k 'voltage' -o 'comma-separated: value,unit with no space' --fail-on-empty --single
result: 50,V
